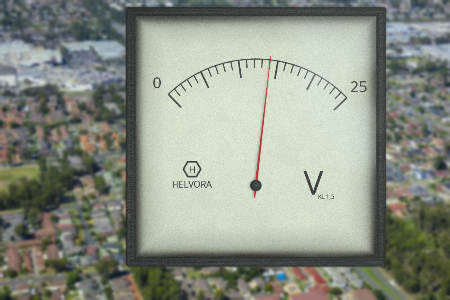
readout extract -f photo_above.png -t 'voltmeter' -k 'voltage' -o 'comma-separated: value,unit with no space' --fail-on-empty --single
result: 14,V
